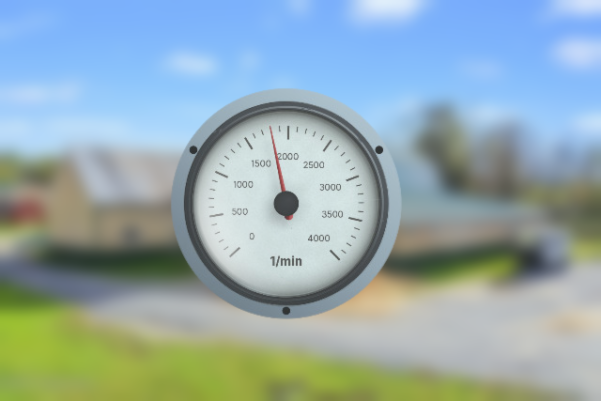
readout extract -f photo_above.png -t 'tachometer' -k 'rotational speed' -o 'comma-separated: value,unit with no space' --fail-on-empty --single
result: 1800,rpm
